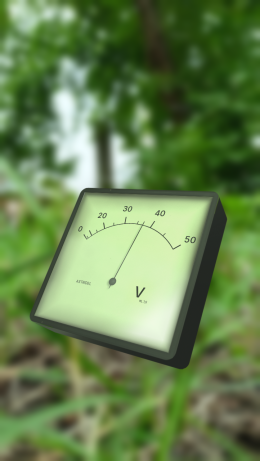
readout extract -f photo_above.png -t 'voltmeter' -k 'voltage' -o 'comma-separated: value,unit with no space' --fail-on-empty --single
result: 37.5,V
